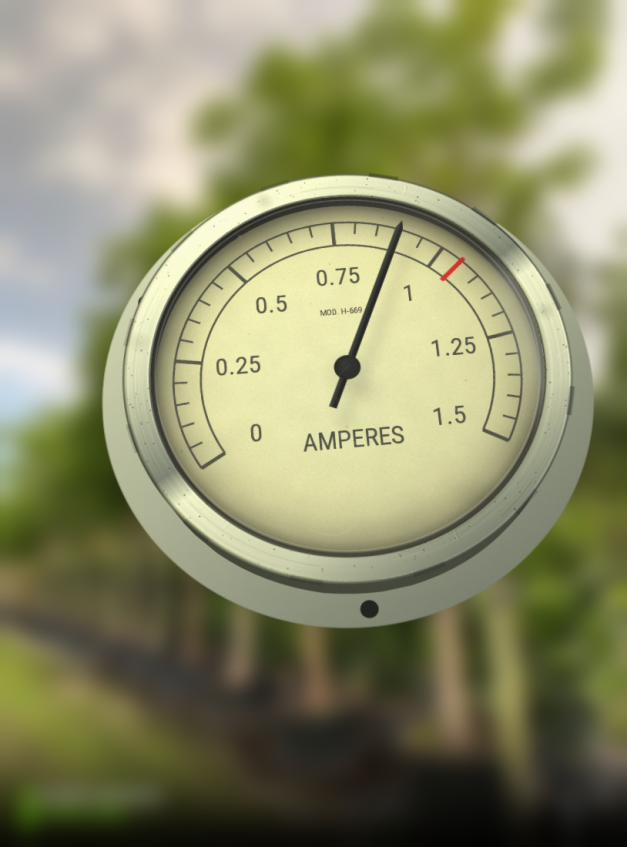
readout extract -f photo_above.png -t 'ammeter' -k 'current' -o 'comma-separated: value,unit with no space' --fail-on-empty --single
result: 0.9,A
